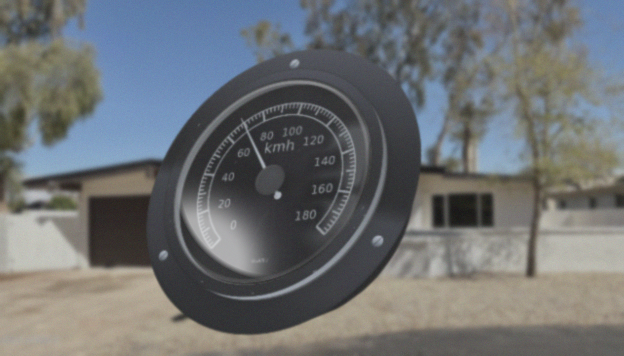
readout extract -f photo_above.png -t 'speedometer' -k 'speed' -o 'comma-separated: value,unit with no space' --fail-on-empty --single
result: 70,km/h
